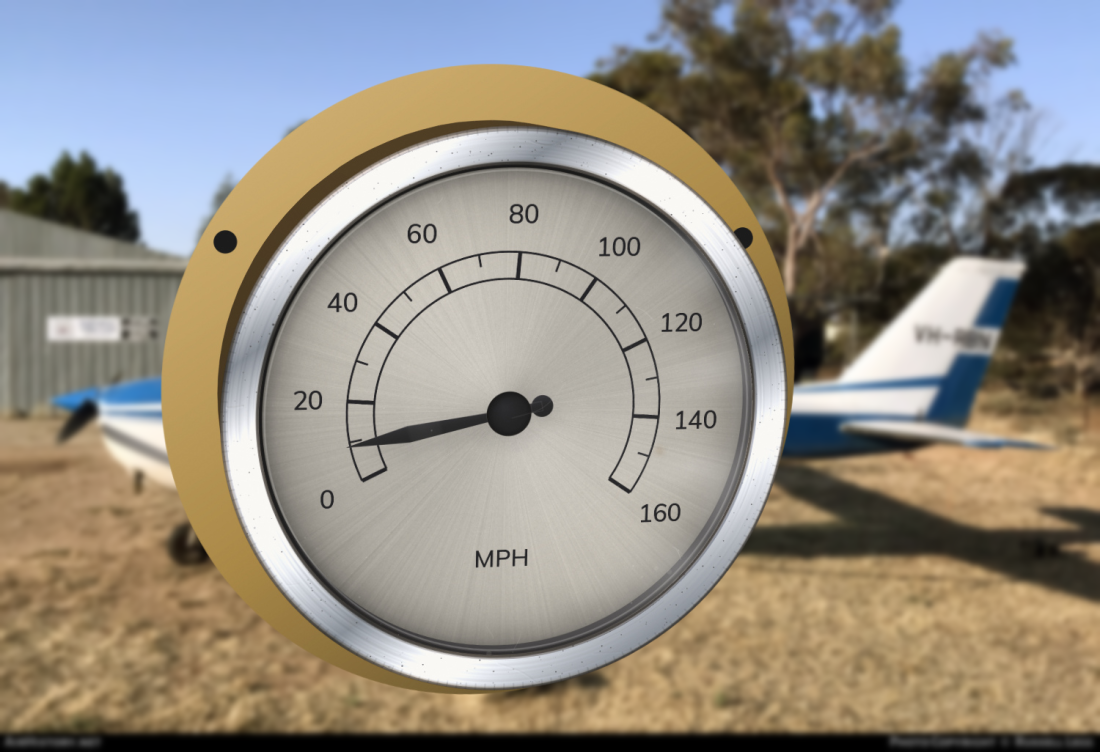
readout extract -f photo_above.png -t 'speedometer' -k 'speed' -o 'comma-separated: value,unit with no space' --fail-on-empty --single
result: 10,mph
